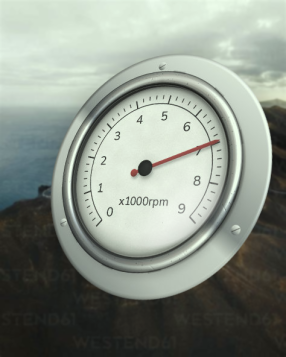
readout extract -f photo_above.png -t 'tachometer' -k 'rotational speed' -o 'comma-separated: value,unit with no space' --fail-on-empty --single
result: 7000,rpm
